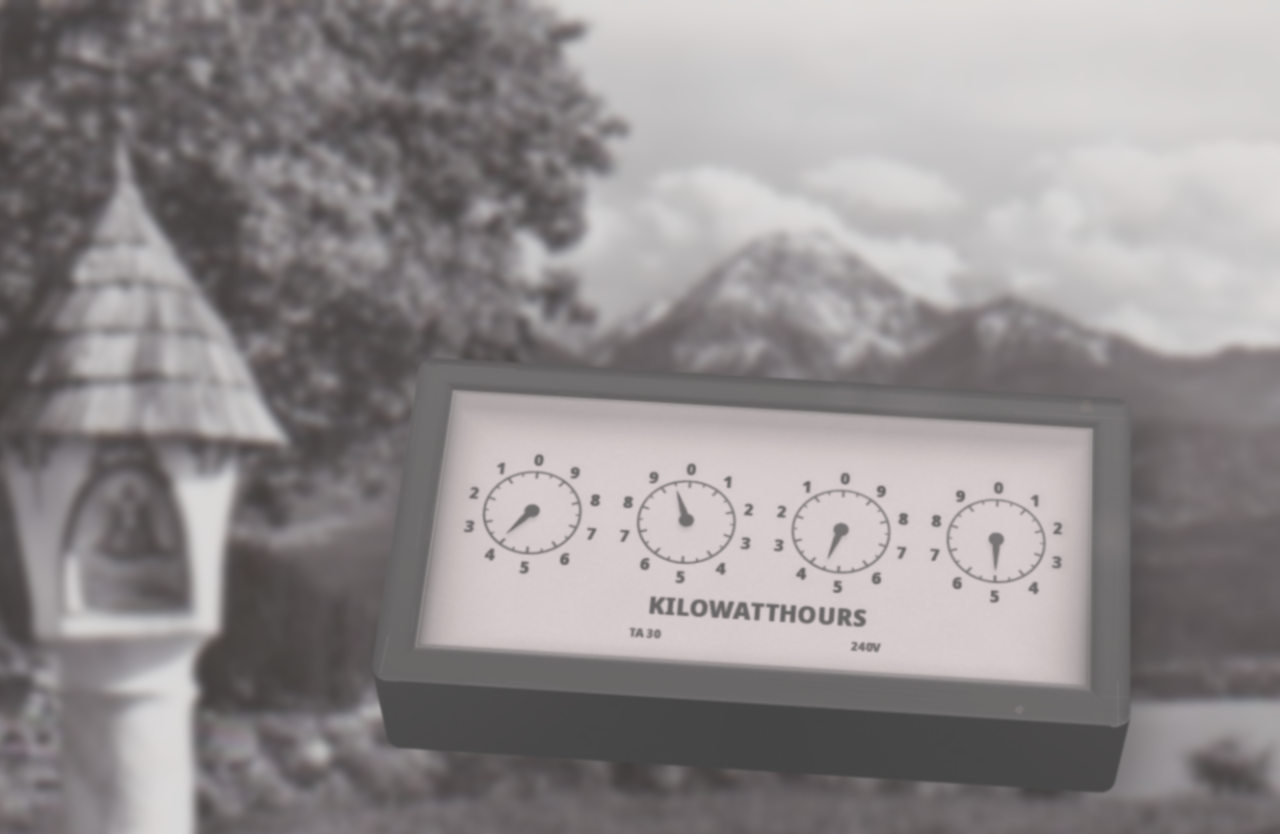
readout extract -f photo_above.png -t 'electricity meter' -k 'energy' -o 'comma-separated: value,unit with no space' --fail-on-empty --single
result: 3945,kWh
